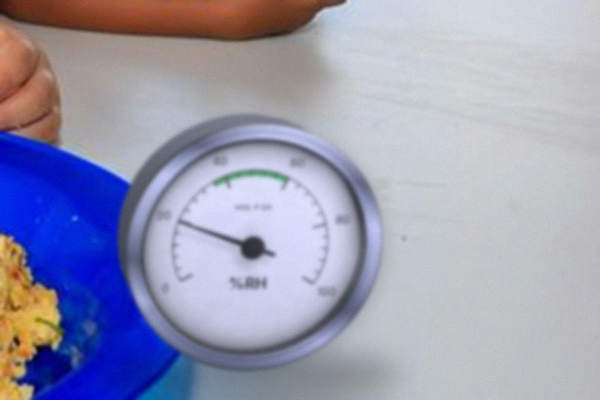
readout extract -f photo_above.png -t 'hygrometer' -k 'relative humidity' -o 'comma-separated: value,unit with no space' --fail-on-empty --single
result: 20,%
